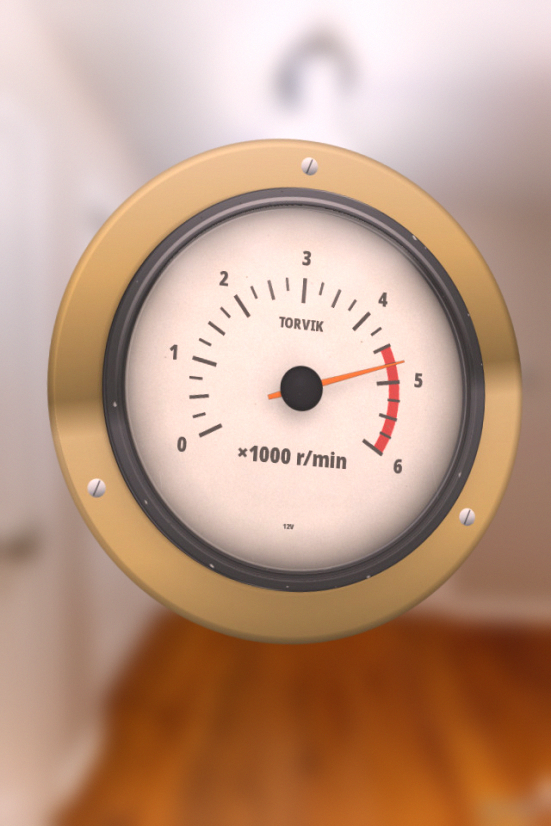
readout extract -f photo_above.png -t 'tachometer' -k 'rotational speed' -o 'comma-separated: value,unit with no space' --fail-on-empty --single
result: 4750,rpm
